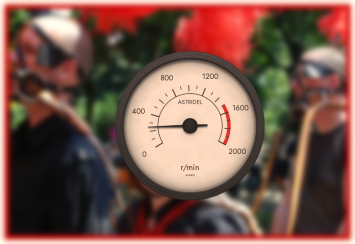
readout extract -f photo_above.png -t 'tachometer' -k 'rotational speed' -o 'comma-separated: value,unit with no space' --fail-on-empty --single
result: 250,rpm
